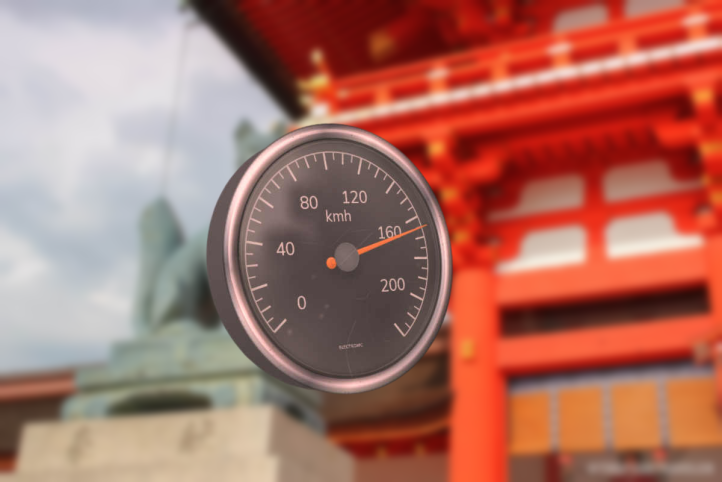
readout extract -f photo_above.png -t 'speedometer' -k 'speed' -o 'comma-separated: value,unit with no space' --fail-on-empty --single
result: 165,km/h
